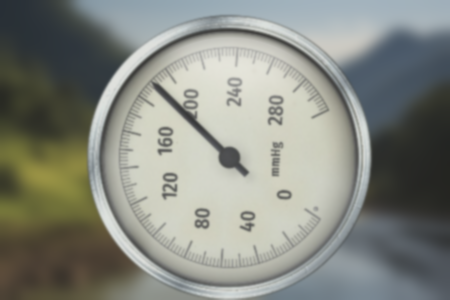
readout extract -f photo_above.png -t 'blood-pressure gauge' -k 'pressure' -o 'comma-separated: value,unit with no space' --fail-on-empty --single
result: 190,mmHg
